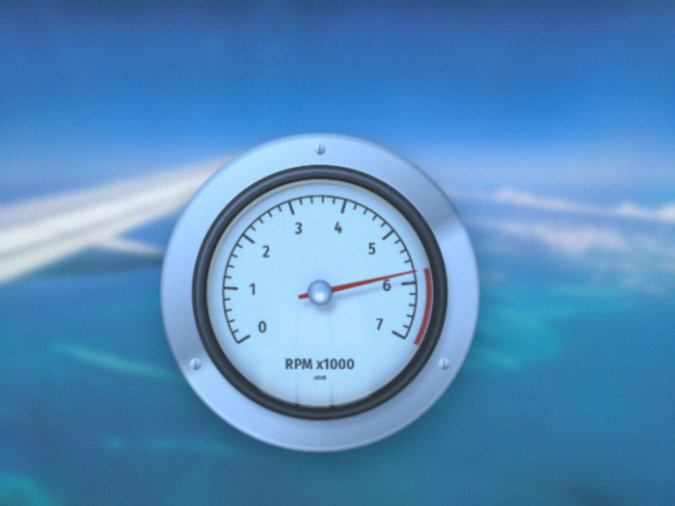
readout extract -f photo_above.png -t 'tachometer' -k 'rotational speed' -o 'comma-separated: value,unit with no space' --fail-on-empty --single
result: 5800,rpm
